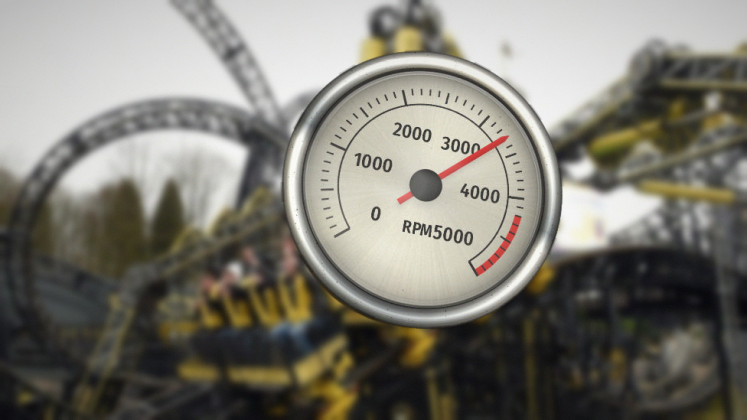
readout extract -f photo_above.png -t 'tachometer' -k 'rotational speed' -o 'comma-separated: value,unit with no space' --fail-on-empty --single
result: 3300,rpm
